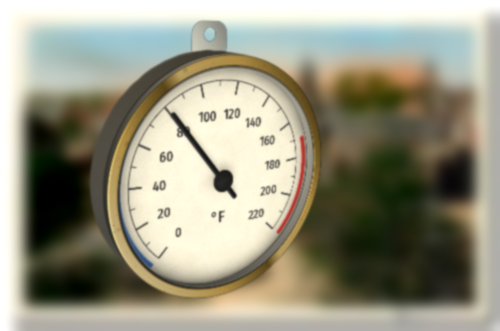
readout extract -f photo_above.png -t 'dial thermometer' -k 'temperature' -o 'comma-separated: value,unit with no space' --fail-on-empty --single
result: 80,°F
